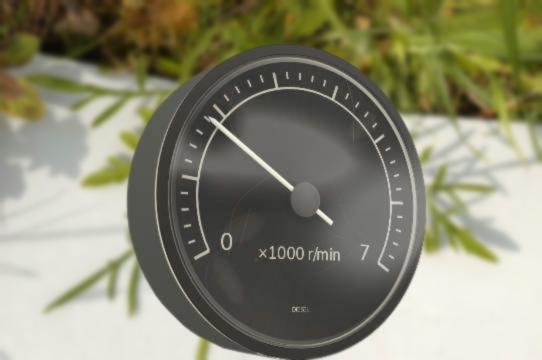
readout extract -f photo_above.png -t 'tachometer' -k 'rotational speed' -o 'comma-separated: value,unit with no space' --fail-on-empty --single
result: 1800,rpm
